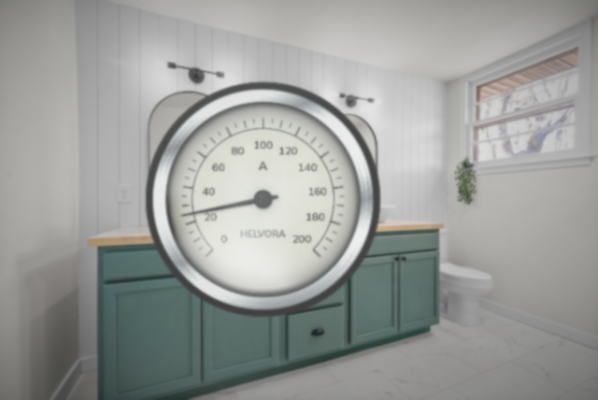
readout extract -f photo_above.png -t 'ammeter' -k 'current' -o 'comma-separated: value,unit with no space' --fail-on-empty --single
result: 25,A
